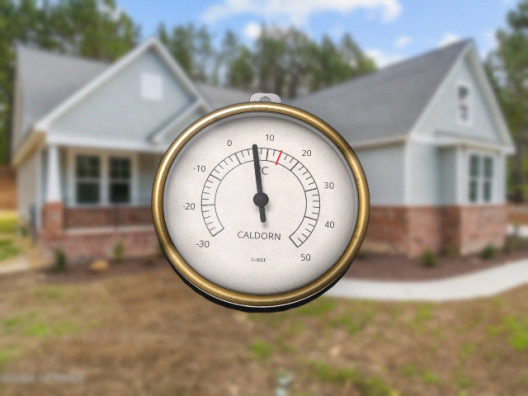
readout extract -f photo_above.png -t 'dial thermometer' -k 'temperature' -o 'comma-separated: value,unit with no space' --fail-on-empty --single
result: 6,°C
